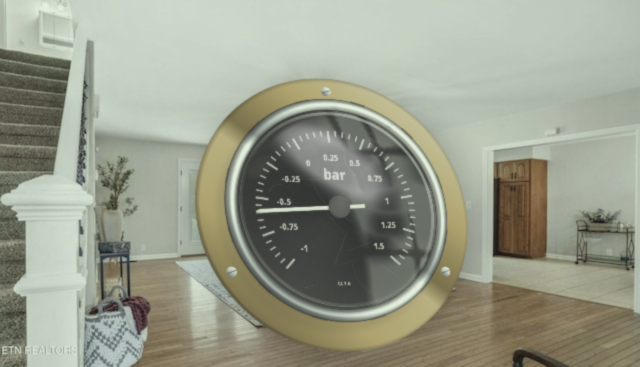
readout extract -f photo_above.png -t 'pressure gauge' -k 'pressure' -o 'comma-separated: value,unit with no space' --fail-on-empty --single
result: -0.6,bar
